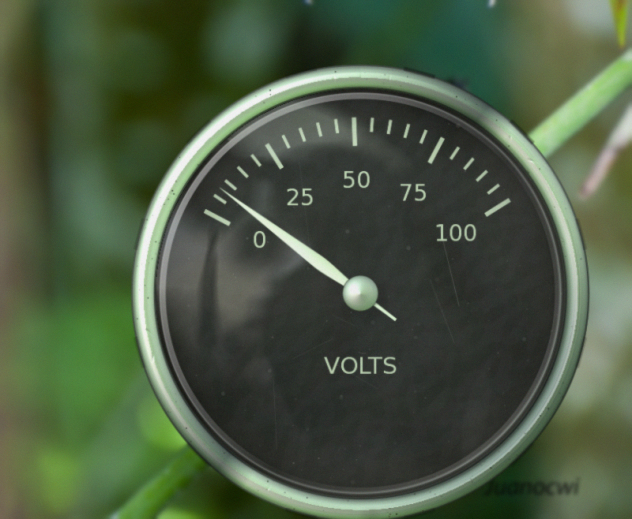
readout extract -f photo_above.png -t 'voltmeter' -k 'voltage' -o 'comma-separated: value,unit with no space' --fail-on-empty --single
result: 7.5,V
